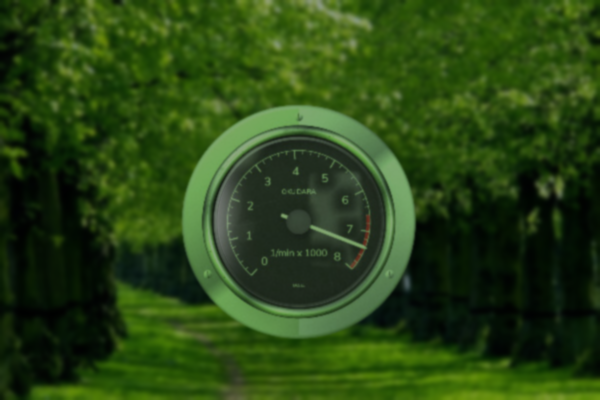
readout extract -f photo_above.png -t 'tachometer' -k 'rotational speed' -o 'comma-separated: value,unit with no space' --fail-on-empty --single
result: 7400,rpm
